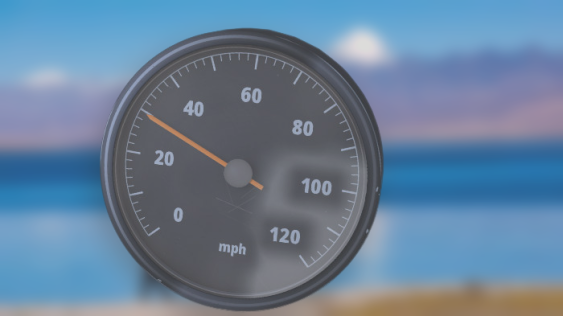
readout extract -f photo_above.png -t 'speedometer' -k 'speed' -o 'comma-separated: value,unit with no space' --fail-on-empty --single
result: 30,mph
